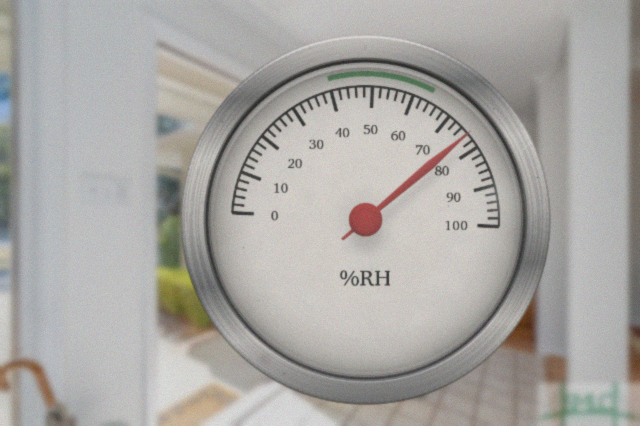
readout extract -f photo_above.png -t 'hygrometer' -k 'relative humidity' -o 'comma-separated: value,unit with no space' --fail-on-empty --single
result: 76,%
